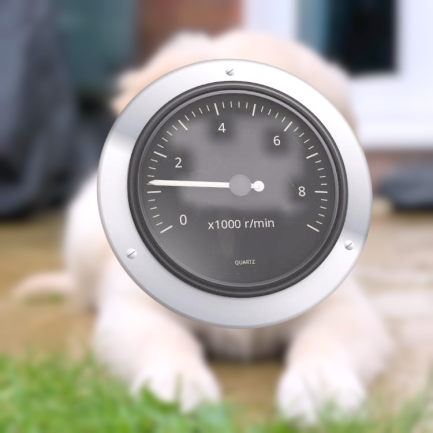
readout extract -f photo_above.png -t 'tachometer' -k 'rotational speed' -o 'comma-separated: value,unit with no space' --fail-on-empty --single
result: 1200,rpm
